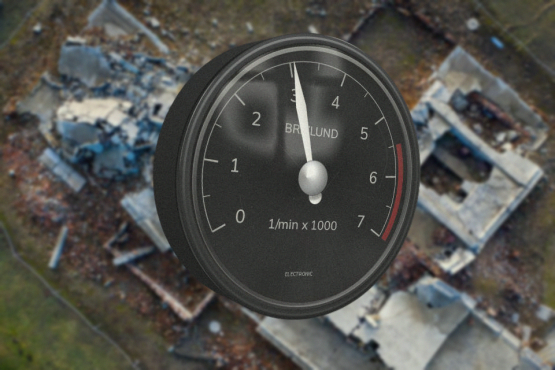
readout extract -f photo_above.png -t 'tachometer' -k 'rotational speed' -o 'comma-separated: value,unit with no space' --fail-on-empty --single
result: 3000,rpm
